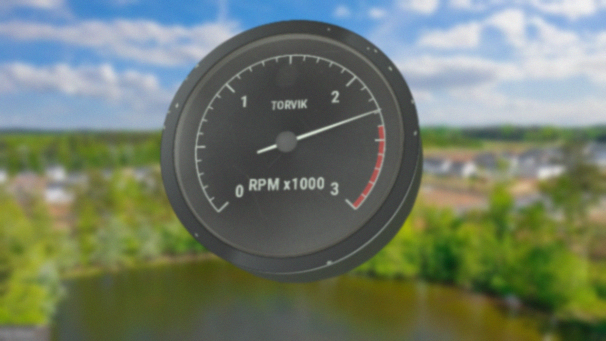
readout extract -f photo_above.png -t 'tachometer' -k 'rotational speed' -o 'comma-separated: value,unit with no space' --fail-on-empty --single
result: 2300,rpm
